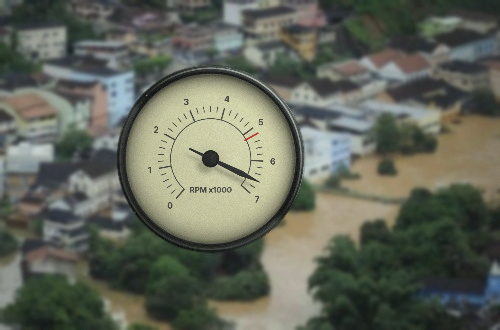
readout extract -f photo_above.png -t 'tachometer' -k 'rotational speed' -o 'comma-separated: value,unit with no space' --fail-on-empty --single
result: 6600,rpm
